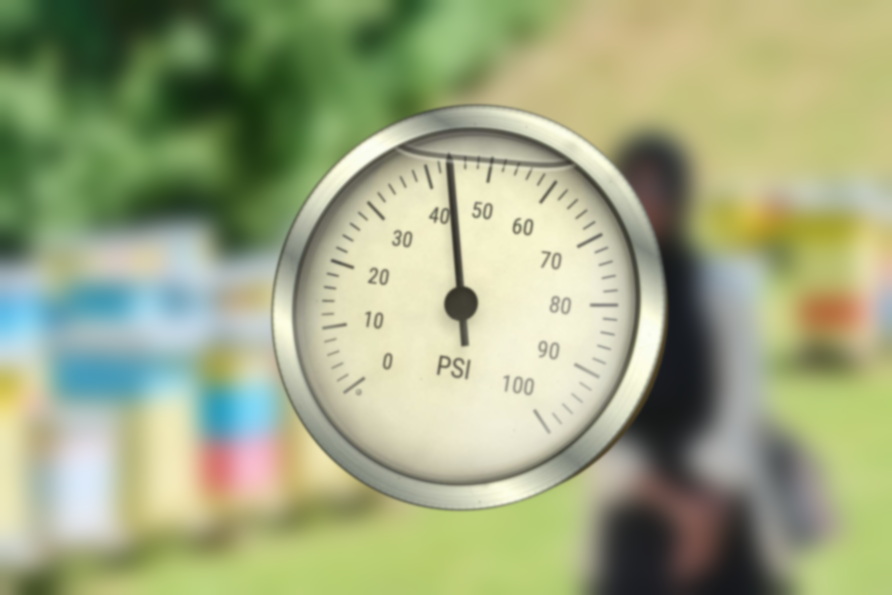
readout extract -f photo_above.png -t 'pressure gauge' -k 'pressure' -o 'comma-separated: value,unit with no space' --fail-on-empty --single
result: 44,psi
